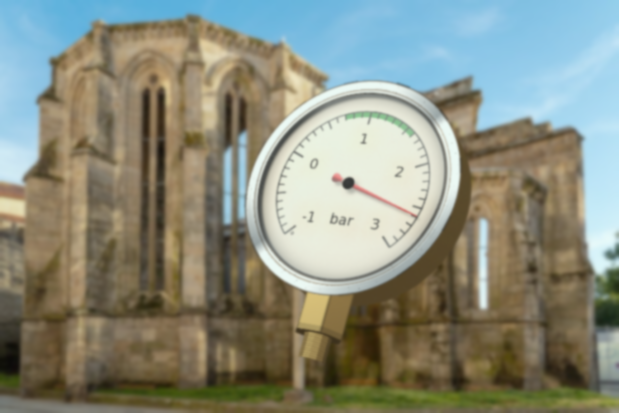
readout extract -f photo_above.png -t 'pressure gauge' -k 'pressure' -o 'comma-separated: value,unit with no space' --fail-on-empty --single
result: 2.6,bar
